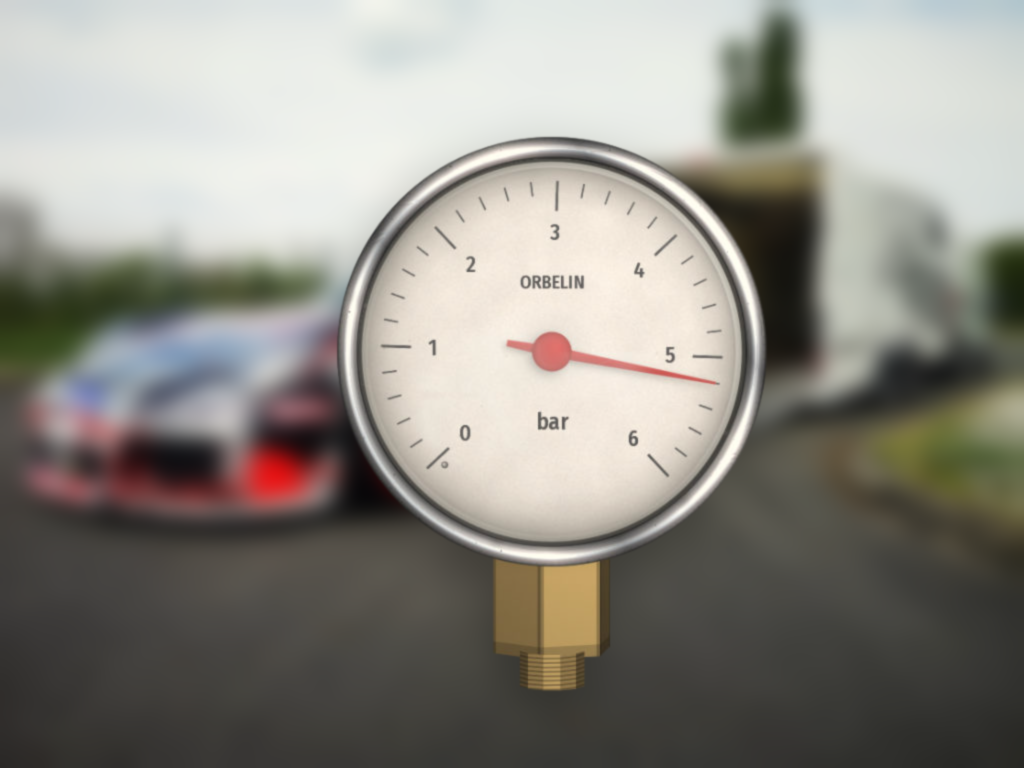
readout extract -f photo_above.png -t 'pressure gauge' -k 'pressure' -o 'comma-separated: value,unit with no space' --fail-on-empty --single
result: 5.2,bar
